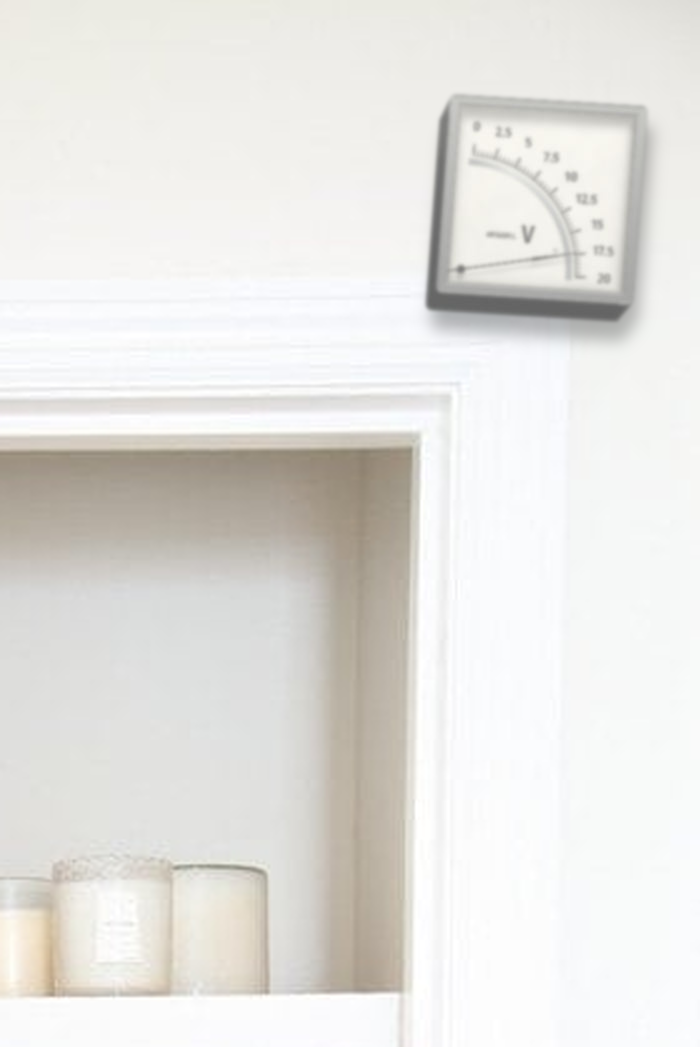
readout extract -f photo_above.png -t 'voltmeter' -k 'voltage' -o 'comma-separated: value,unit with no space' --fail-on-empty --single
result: 17.5,V
